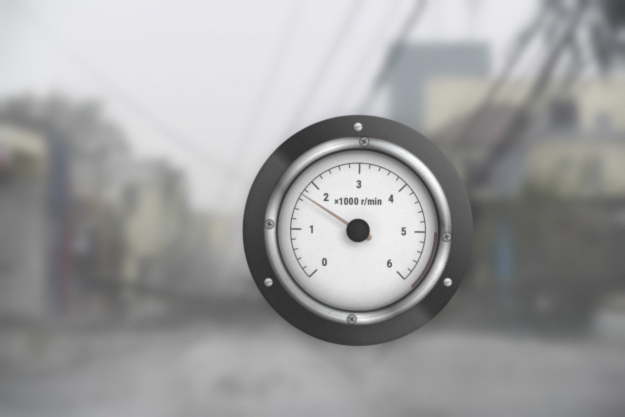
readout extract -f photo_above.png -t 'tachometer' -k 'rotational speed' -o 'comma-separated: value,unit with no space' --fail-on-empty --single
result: 1700,rpm
